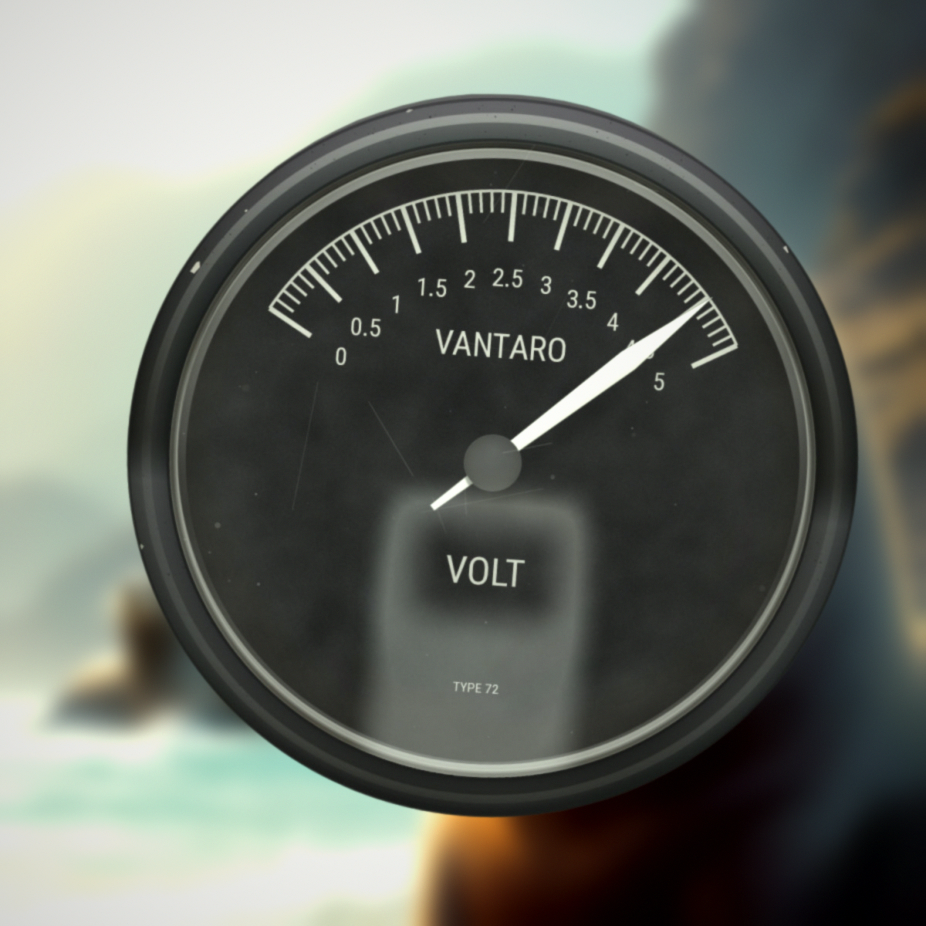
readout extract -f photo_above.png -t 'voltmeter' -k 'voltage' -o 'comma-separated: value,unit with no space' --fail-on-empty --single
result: 4.5,V
